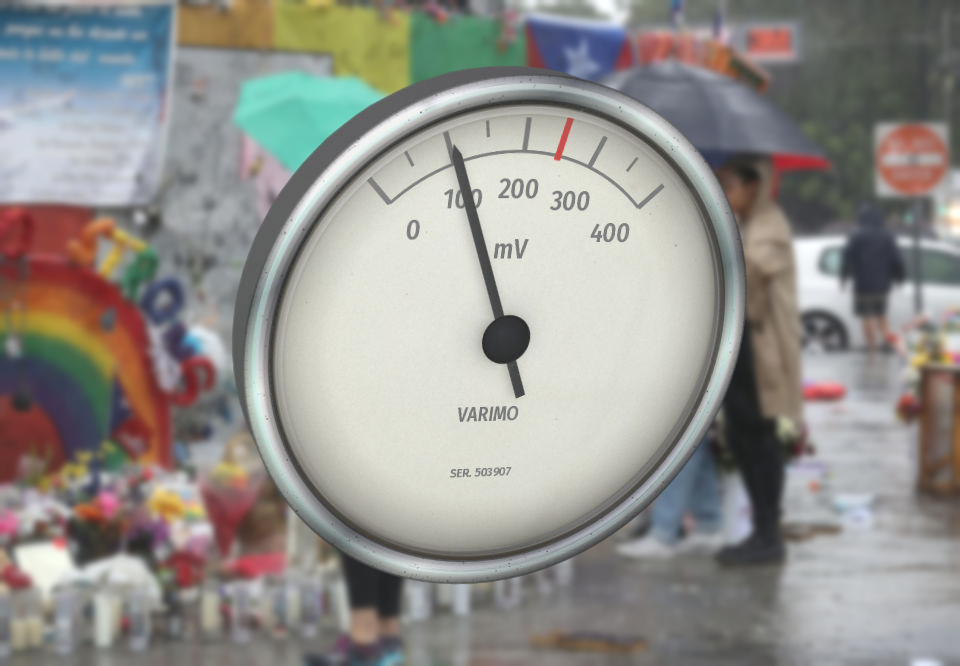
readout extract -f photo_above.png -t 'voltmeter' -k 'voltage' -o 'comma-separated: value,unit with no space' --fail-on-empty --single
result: 100,mV
